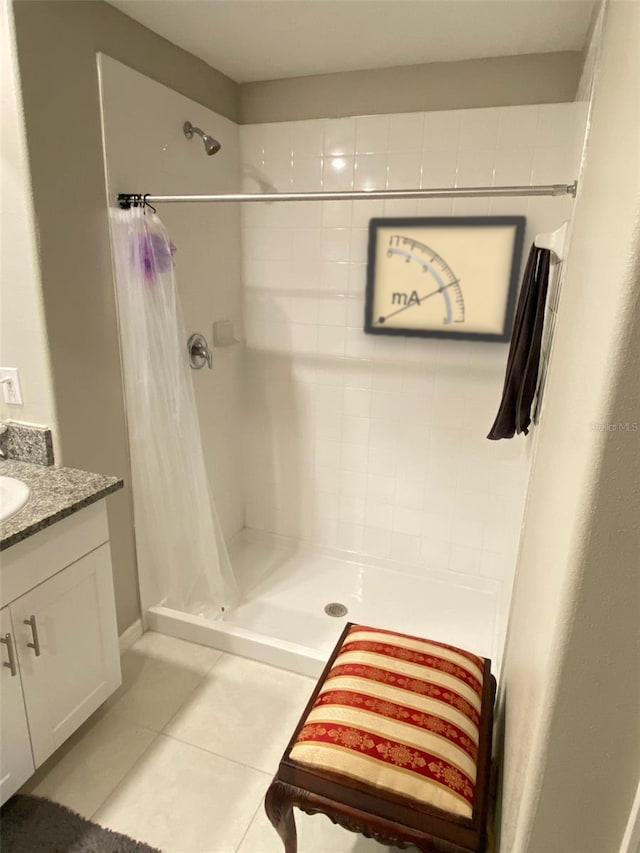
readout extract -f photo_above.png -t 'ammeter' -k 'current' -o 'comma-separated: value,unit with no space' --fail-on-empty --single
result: 4,mA
